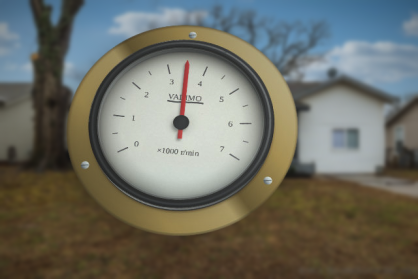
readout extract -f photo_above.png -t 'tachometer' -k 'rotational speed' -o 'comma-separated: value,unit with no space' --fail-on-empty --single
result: 3500,rpm
